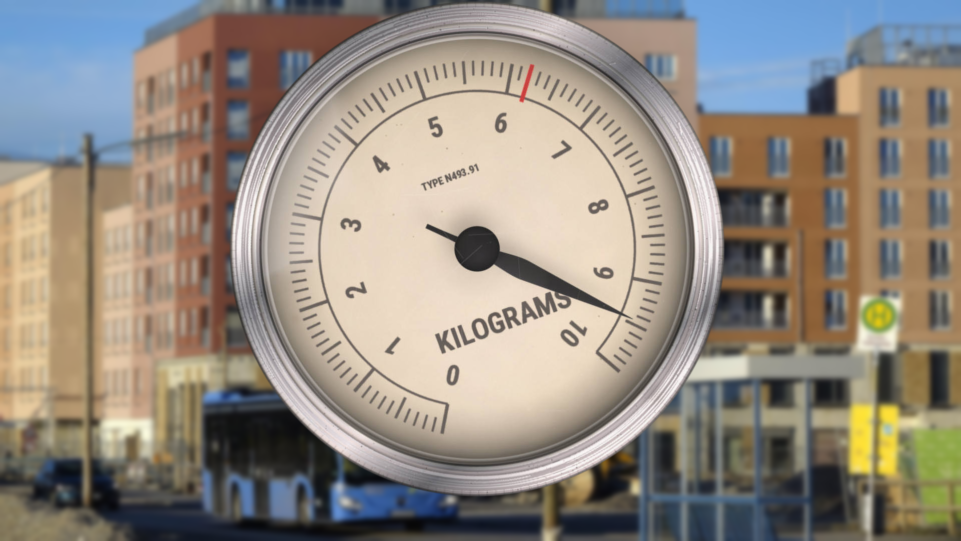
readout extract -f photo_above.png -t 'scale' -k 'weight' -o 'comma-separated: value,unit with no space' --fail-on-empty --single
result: 9.45,kg
